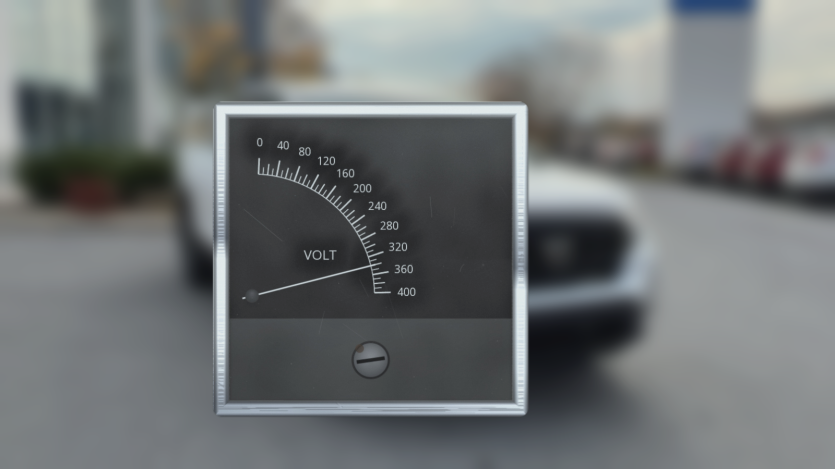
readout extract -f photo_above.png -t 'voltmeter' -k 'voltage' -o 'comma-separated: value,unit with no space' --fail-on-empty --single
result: 340,V
